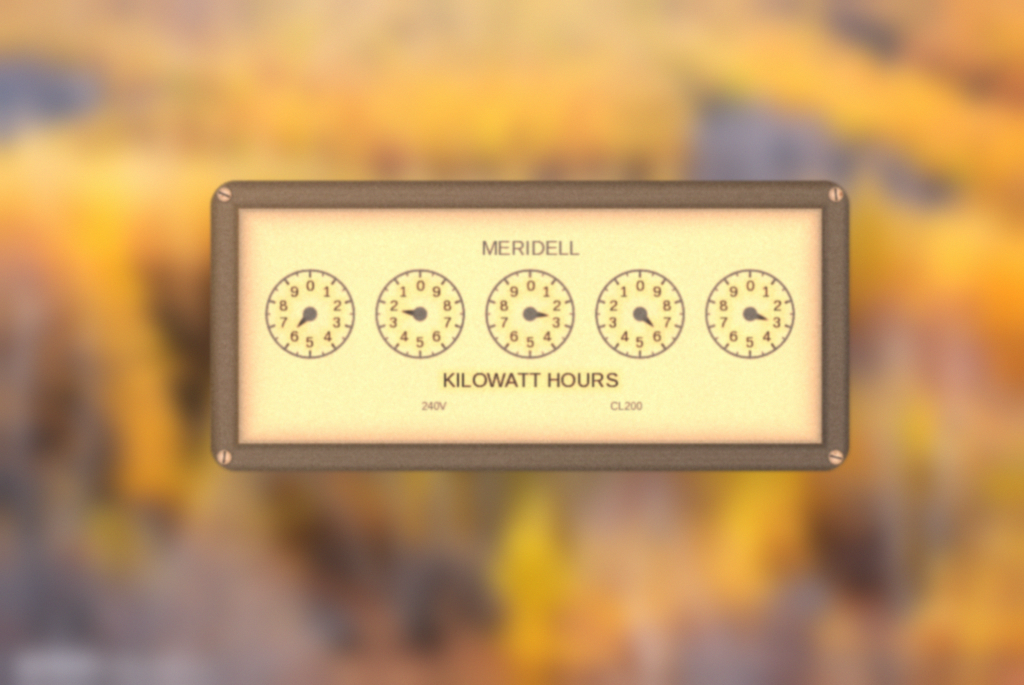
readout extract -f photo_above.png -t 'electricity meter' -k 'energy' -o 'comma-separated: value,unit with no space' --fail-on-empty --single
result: 62263,kWh
